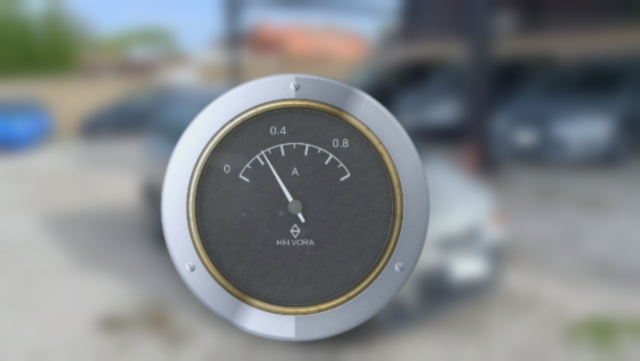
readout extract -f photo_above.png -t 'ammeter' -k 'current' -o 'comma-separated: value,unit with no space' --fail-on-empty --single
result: 0.25,A
